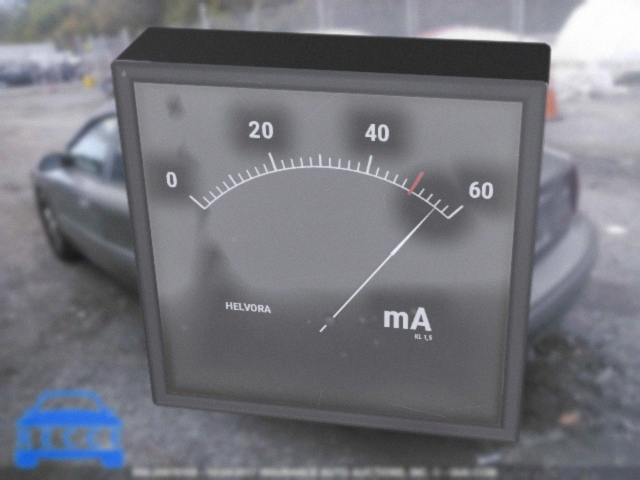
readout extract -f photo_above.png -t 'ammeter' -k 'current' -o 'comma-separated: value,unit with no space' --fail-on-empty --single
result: 56,mA
